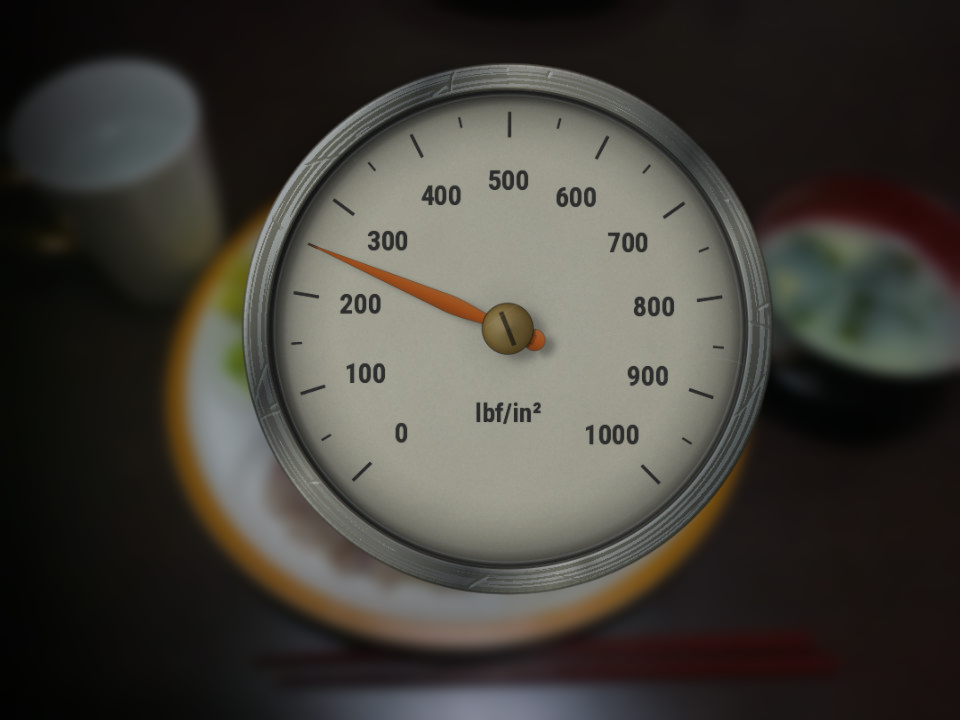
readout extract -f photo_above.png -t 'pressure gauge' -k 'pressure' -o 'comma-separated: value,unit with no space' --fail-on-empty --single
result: 250,psi
